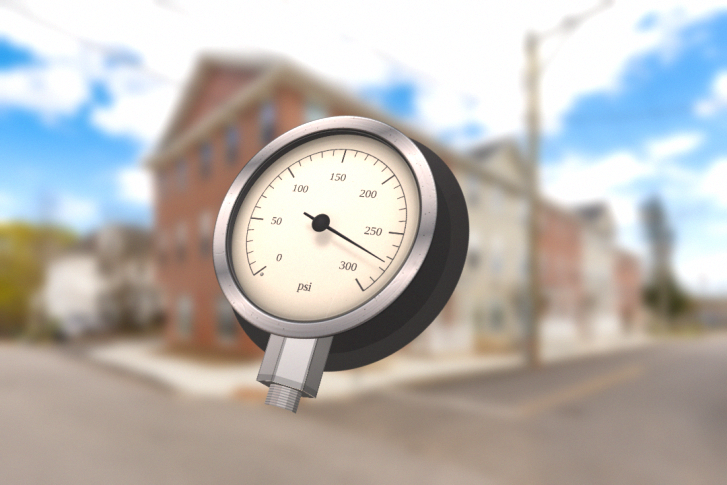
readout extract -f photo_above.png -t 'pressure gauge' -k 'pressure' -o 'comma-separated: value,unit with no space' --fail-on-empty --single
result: 275,psi
